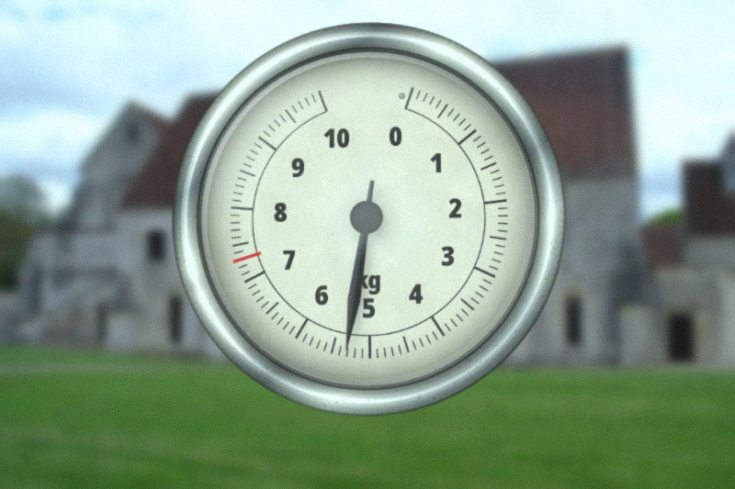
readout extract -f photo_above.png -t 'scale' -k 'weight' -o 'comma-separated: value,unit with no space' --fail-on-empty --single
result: 5.3,kg
